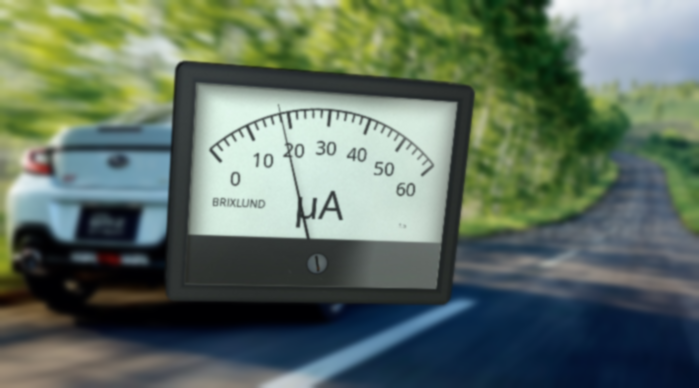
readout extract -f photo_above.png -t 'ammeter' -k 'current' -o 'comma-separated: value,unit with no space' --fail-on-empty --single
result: 18,µA
